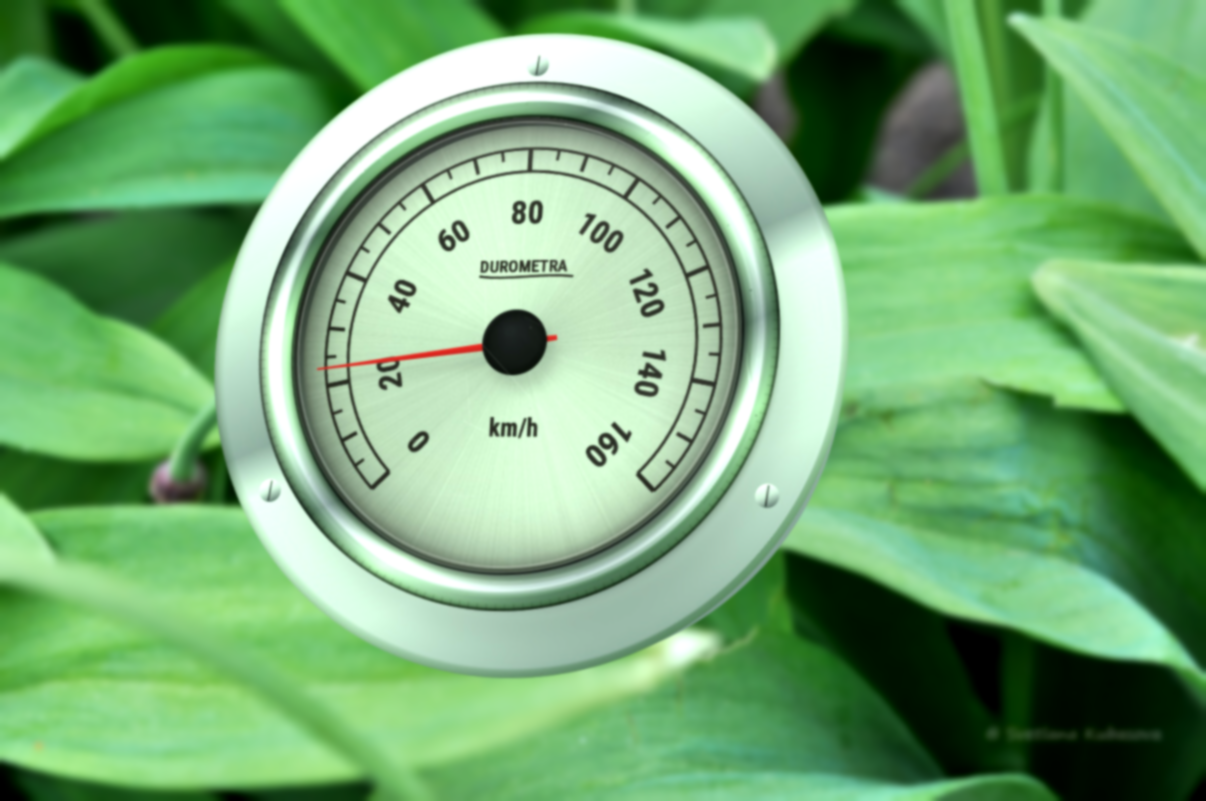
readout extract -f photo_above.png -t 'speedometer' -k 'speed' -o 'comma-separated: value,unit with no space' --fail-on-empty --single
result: 22.5,km/h
